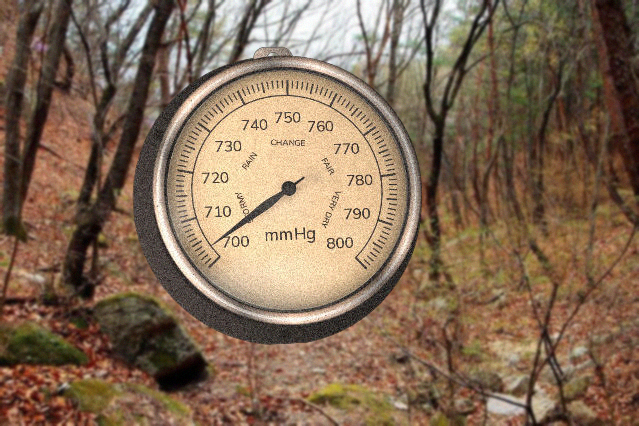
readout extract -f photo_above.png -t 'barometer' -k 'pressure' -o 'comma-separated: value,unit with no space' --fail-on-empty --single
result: 703,mmHg
